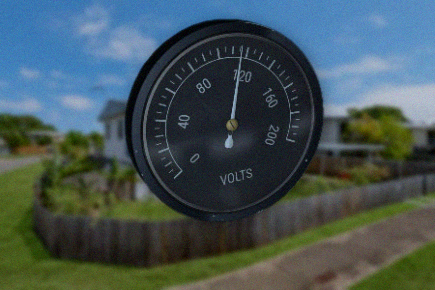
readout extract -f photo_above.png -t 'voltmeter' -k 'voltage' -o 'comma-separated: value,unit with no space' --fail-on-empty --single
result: 115,V
